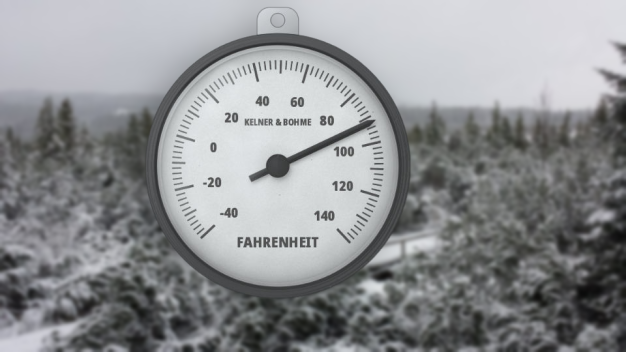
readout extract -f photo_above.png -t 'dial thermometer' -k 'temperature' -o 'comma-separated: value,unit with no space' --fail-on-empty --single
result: 92,°F
